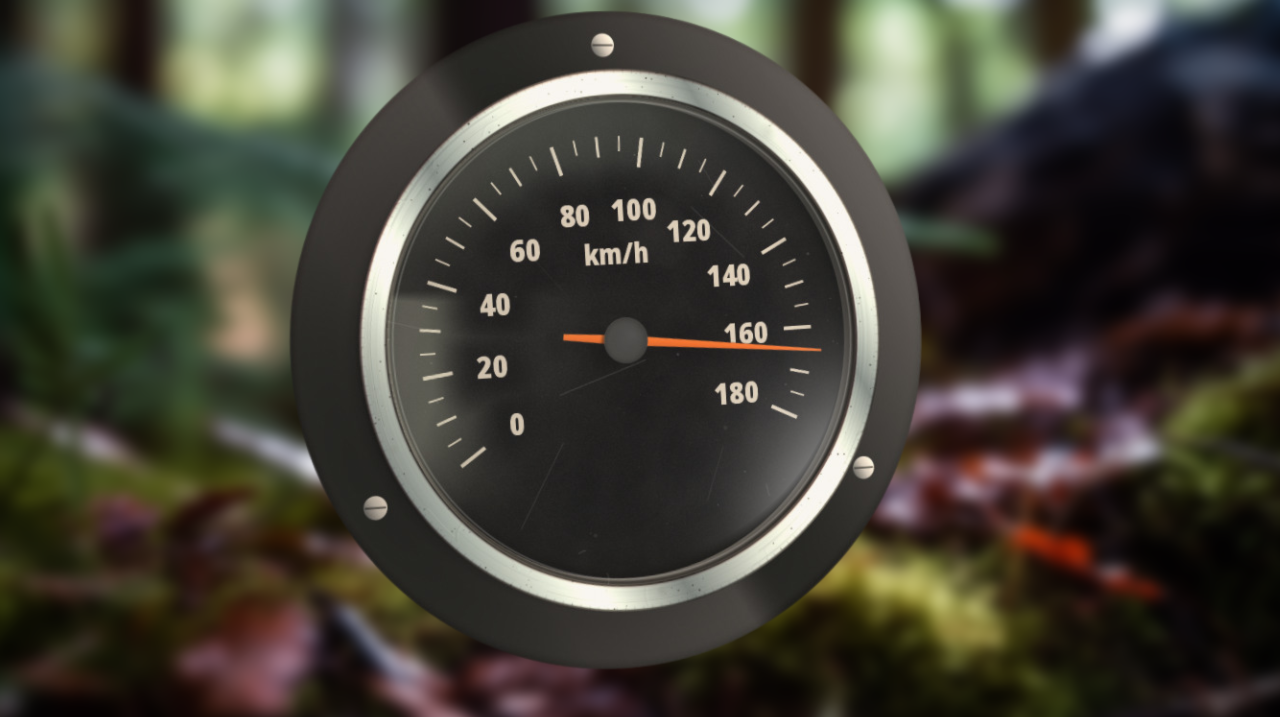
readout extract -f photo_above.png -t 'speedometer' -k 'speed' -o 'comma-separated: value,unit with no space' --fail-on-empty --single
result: 165,km/h
